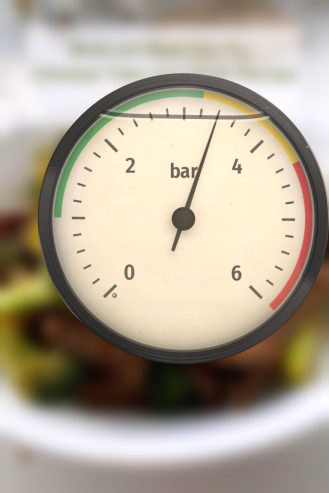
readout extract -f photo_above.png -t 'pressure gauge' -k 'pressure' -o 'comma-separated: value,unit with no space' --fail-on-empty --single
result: 3.4,bar
